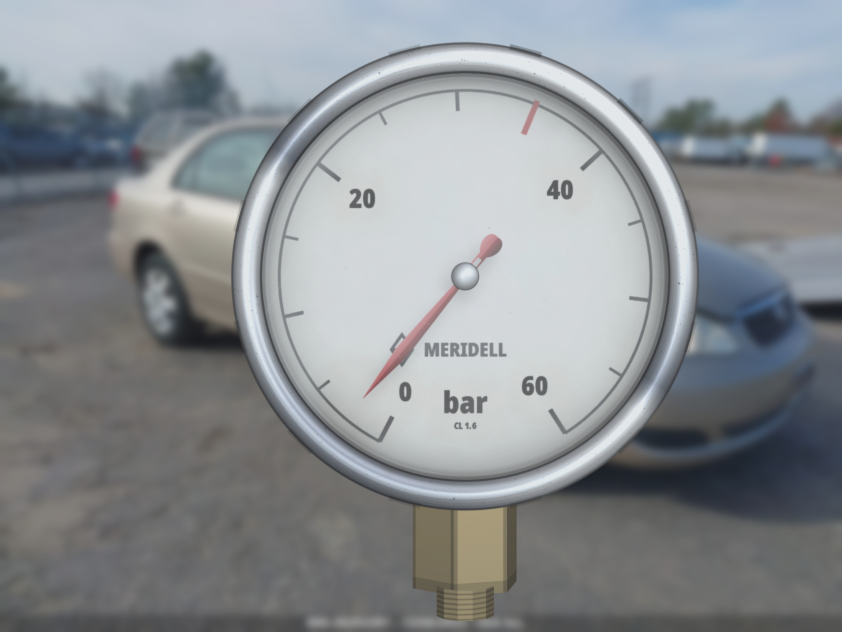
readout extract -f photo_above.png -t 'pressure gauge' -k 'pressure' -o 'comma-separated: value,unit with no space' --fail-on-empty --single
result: 2.5,bar
